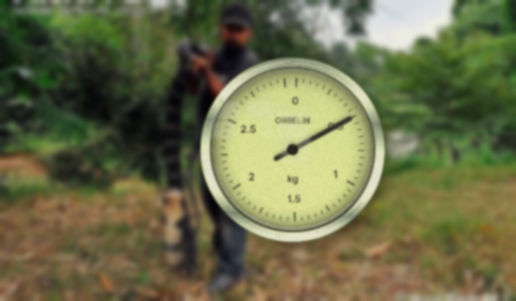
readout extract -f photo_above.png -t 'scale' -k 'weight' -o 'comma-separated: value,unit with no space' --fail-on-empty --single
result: 0.5,kg
